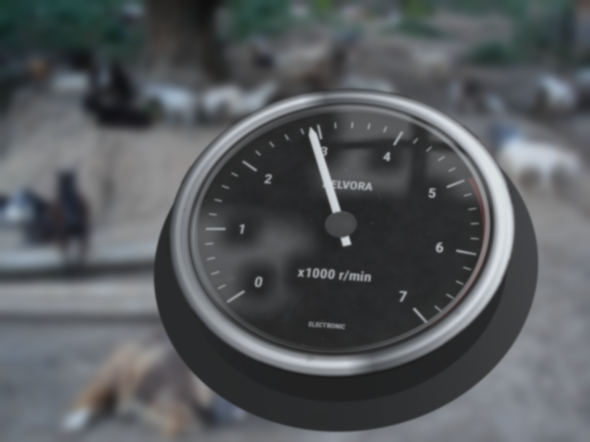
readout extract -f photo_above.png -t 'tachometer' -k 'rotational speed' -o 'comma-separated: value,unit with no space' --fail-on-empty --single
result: 2900,rpm
